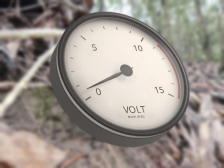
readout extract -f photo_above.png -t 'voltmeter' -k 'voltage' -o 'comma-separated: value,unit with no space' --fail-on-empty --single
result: 0.5,V
